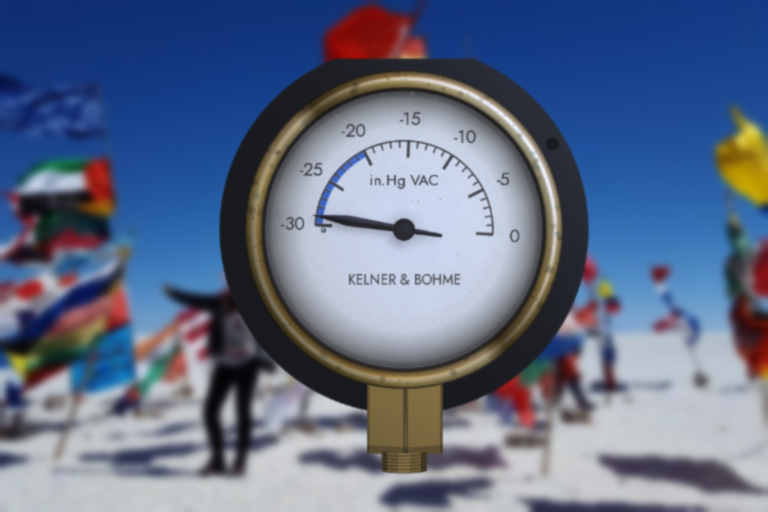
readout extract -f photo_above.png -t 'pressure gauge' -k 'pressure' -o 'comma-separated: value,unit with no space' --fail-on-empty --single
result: -29,inHg
